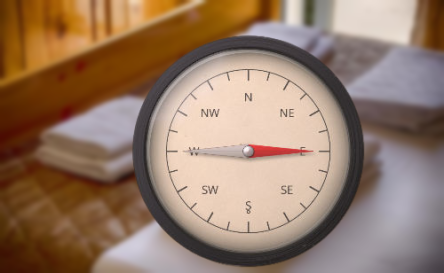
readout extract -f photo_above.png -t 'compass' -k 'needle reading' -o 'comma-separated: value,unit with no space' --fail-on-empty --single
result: 90,°
